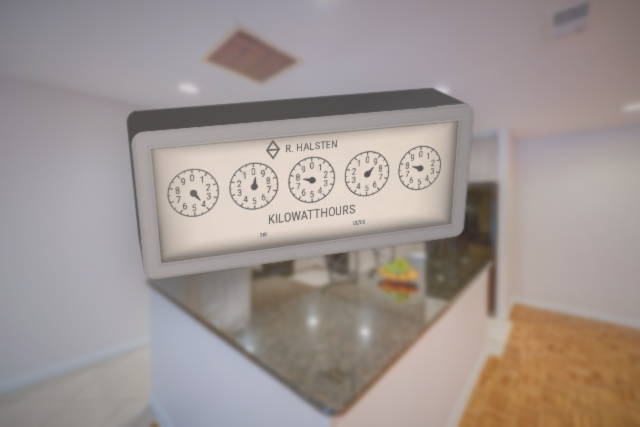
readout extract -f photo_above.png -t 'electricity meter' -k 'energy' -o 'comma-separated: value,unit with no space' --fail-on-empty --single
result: 39788,kWh
